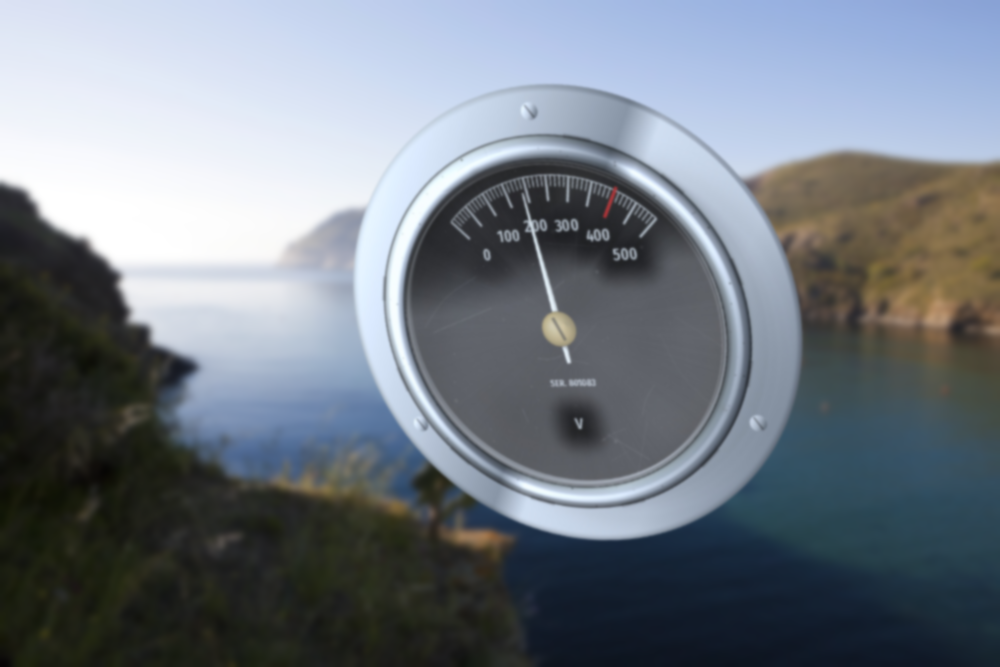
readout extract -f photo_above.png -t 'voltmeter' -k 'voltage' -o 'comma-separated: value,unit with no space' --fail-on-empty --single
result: 200,V
